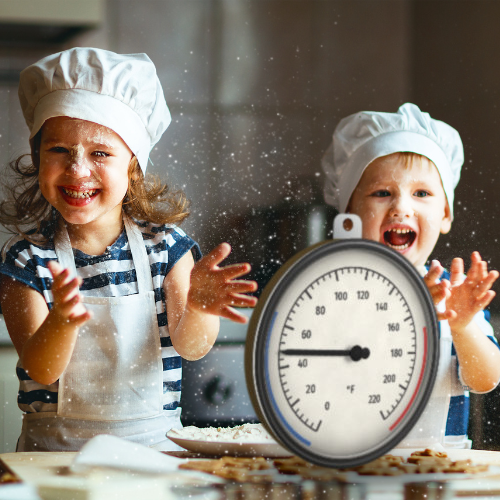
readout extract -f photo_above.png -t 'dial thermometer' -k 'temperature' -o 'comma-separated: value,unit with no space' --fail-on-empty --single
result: 48,°F
